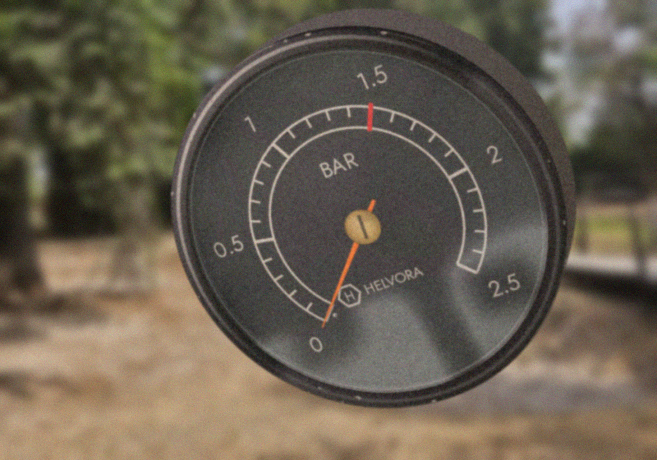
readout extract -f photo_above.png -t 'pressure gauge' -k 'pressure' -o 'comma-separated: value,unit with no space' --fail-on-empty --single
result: 0,bar
